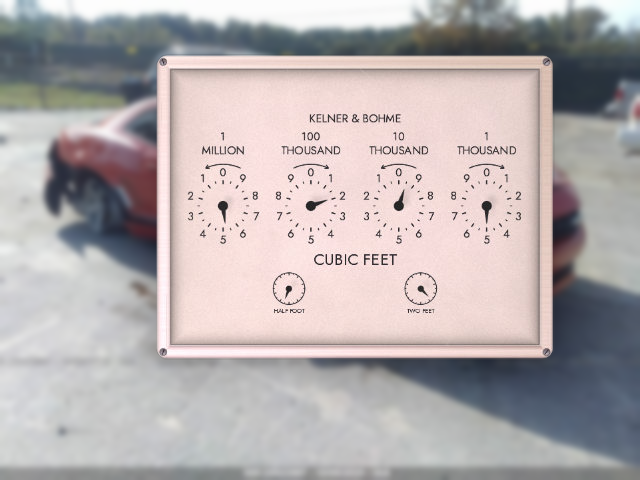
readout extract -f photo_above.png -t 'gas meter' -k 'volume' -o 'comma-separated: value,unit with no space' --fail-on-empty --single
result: 519500,ft³
